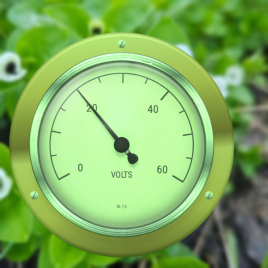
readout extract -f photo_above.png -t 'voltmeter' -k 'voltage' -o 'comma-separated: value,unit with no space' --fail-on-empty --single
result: 20,V
